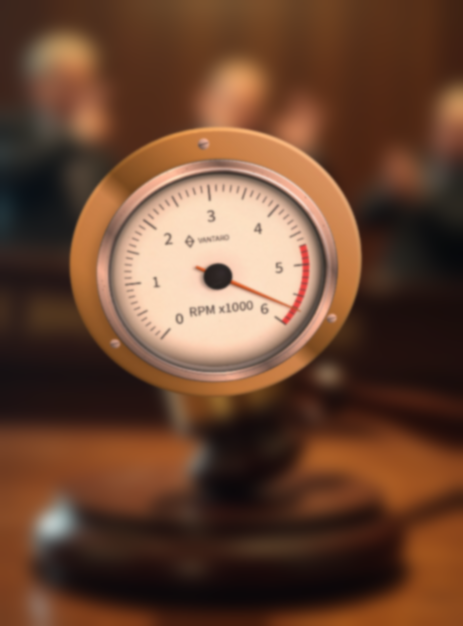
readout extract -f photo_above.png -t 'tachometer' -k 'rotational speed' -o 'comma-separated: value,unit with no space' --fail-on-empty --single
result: 5700,rpm
